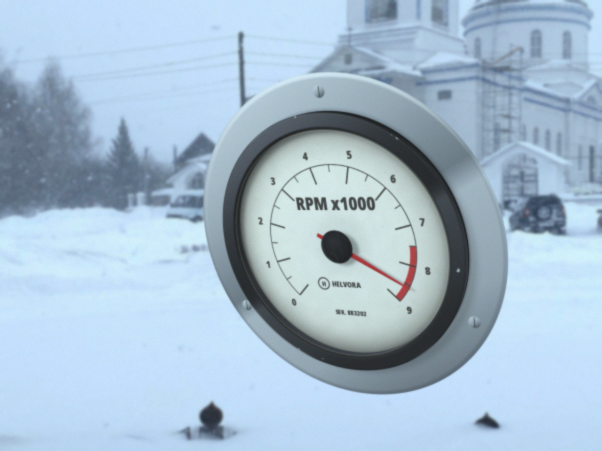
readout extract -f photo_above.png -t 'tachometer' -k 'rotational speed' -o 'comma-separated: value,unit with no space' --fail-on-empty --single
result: 8500,rpm
